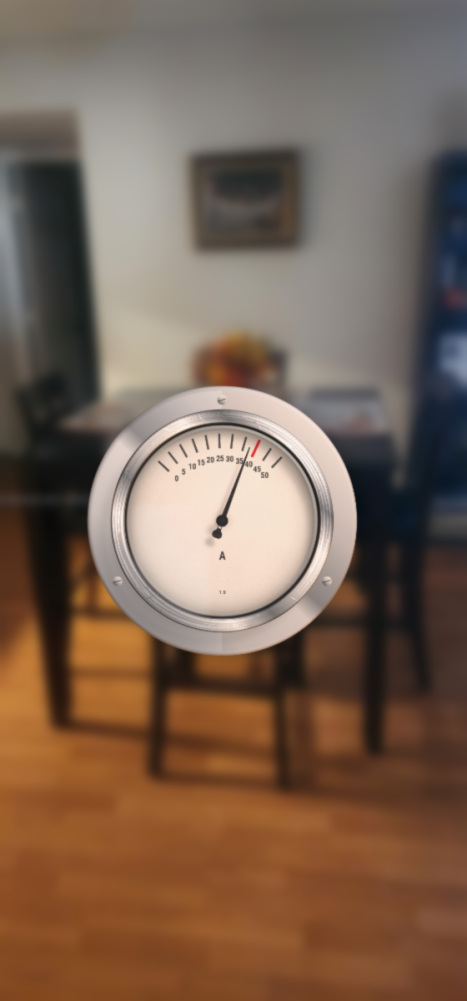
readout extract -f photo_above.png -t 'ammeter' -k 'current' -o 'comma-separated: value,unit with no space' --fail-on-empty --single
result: 37.5,A
